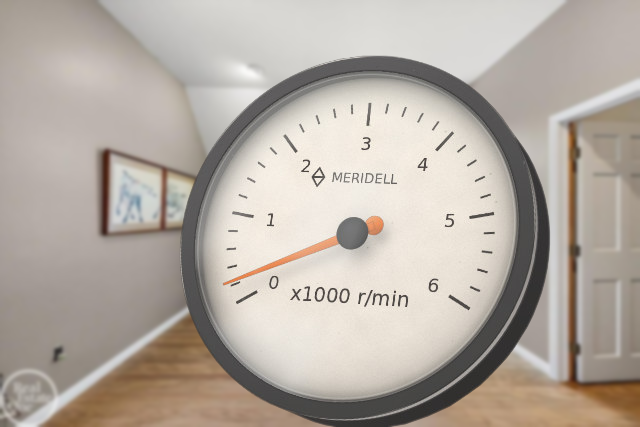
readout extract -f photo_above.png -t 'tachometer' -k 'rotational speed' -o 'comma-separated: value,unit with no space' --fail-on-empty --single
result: 200,rpm
